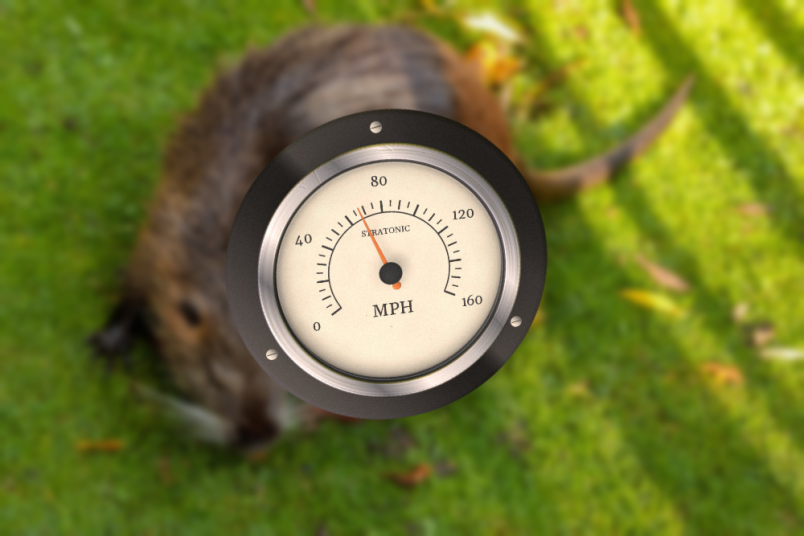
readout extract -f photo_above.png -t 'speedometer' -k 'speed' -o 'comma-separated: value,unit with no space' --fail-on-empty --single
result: 67.5,mph
